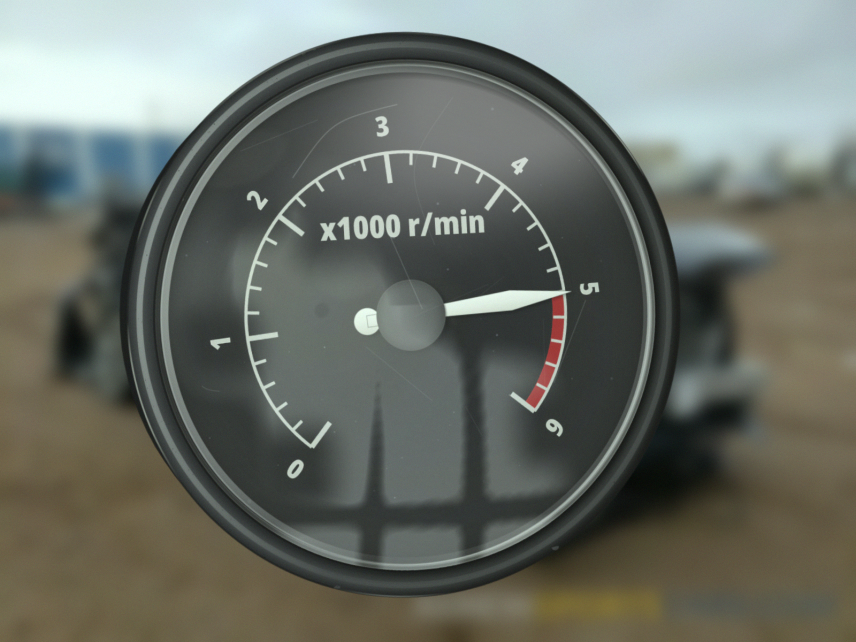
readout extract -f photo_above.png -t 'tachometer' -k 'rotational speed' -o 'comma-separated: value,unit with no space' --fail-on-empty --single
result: 5000,rpm
